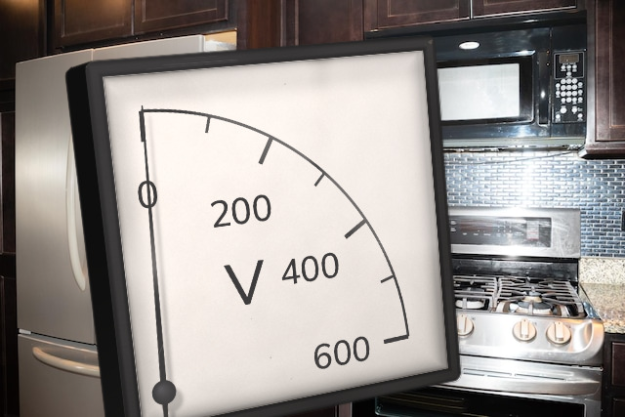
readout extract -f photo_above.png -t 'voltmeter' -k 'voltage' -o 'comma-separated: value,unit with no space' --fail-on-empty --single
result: 0,V
